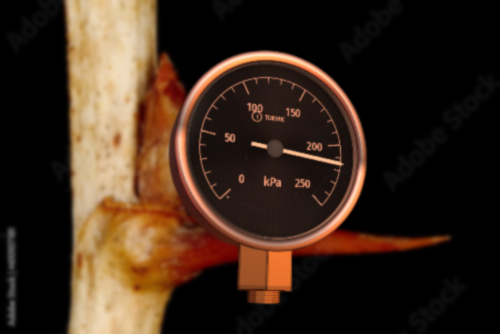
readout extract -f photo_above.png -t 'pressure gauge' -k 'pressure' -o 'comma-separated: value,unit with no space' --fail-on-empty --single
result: 215,kPa
